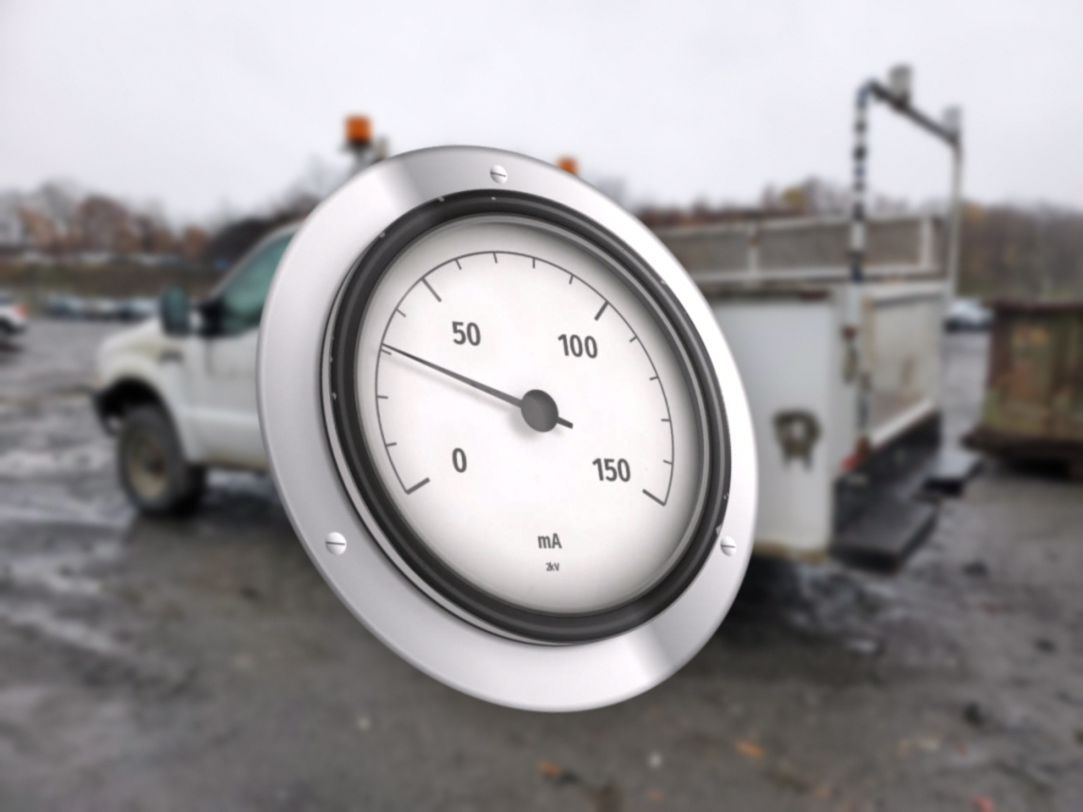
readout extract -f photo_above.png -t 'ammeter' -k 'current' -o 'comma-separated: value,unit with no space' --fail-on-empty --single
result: 30,mA
